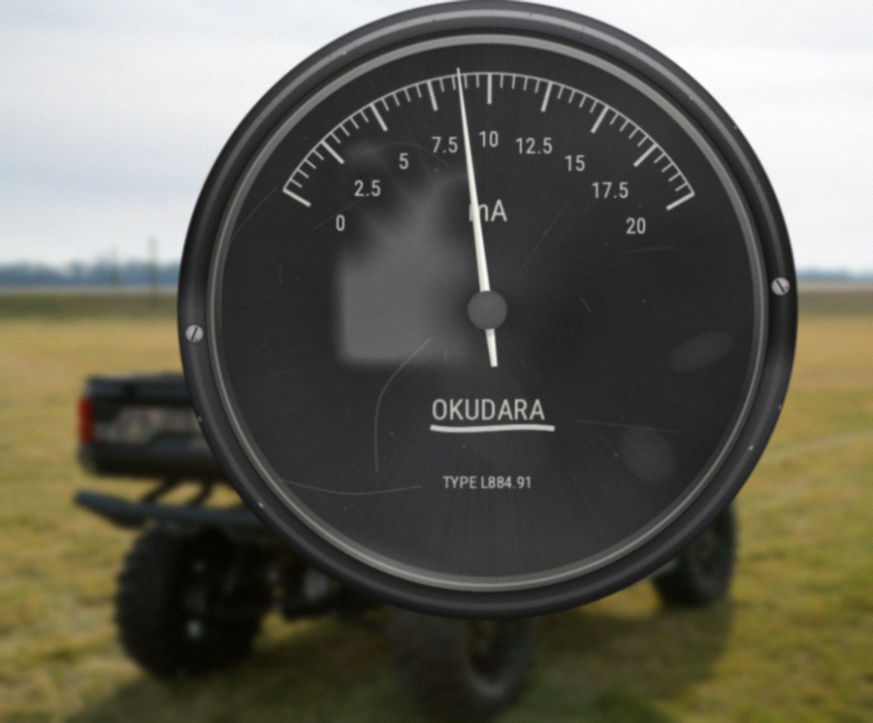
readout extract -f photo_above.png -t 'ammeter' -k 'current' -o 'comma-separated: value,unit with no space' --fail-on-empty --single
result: 8.75,mA
